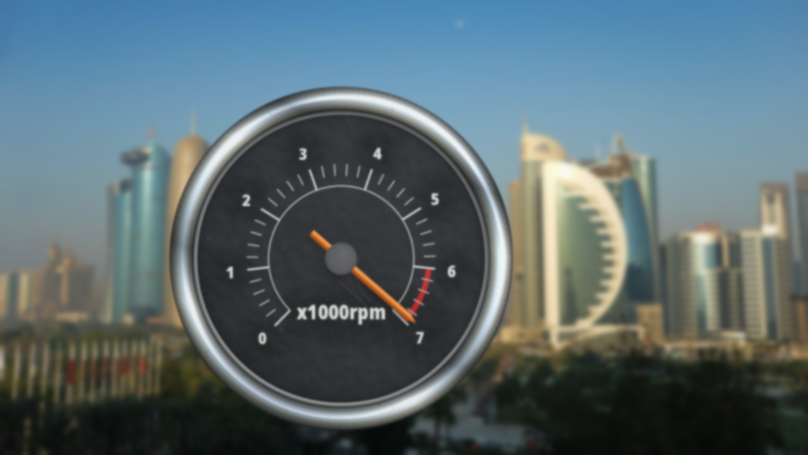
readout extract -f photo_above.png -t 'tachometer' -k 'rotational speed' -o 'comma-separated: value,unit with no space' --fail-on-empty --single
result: 6900,rpm
